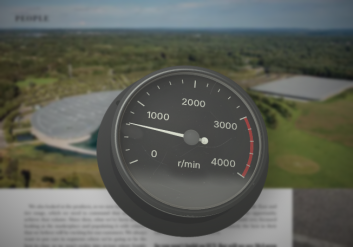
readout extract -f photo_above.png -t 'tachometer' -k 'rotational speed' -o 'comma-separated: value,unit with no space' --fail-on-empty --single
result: 600,rpm
